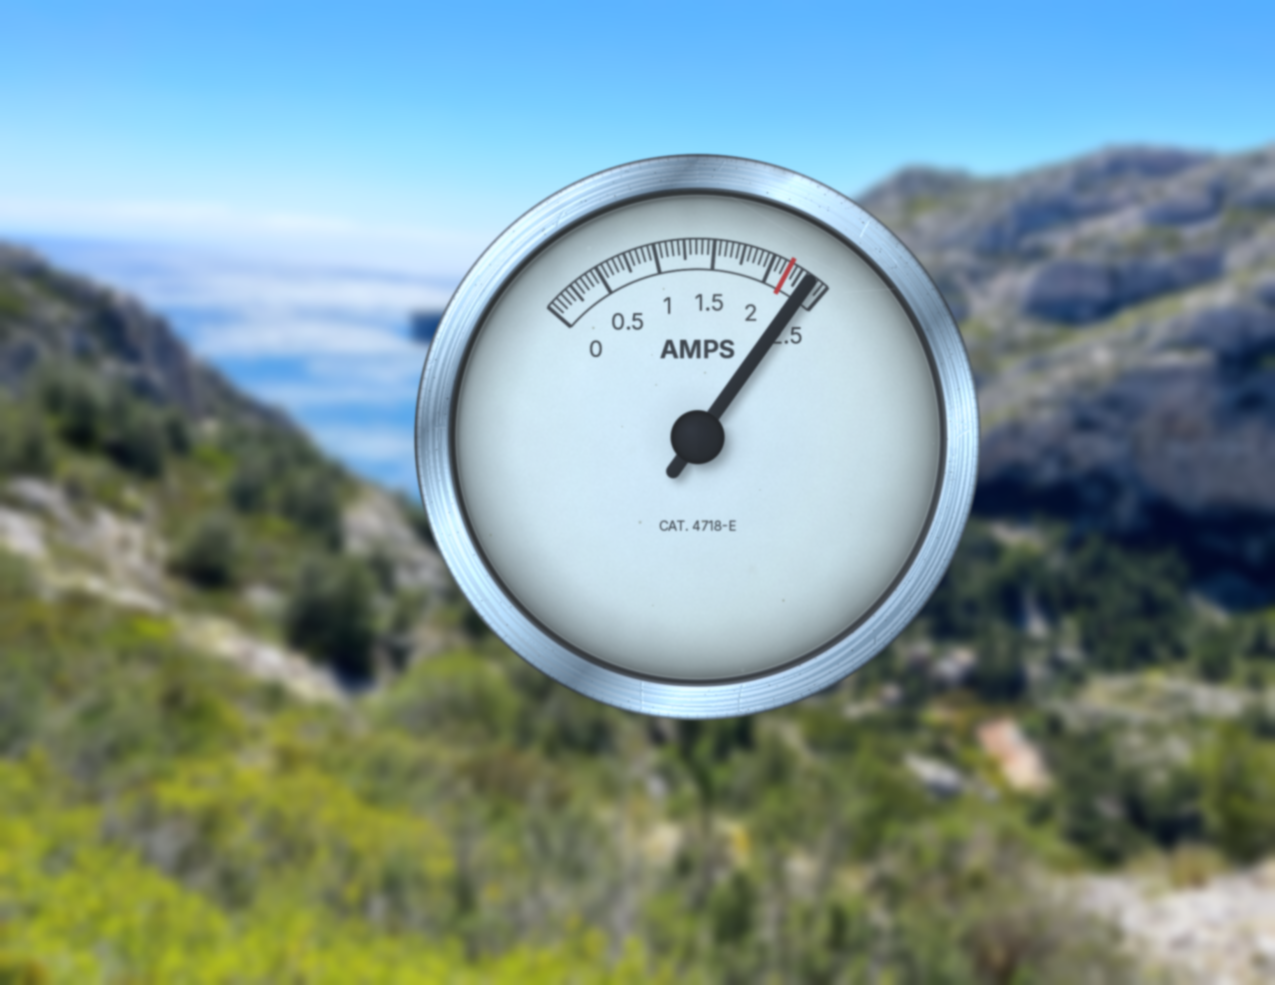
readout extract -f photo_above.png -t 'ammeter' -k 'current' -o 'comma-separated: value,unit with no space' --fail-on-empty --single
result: 2.35,A
